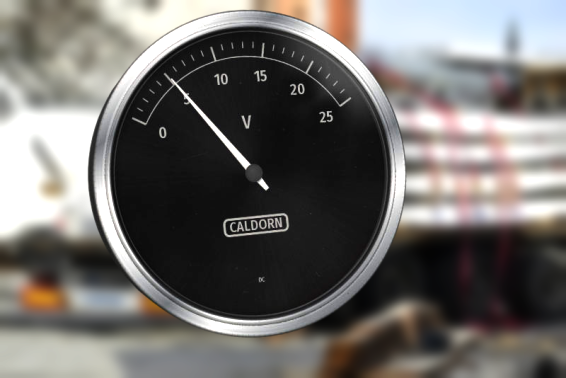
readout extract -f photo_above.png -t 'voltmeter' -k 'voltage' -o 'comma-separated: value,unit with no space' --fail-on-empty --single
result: 5,V
